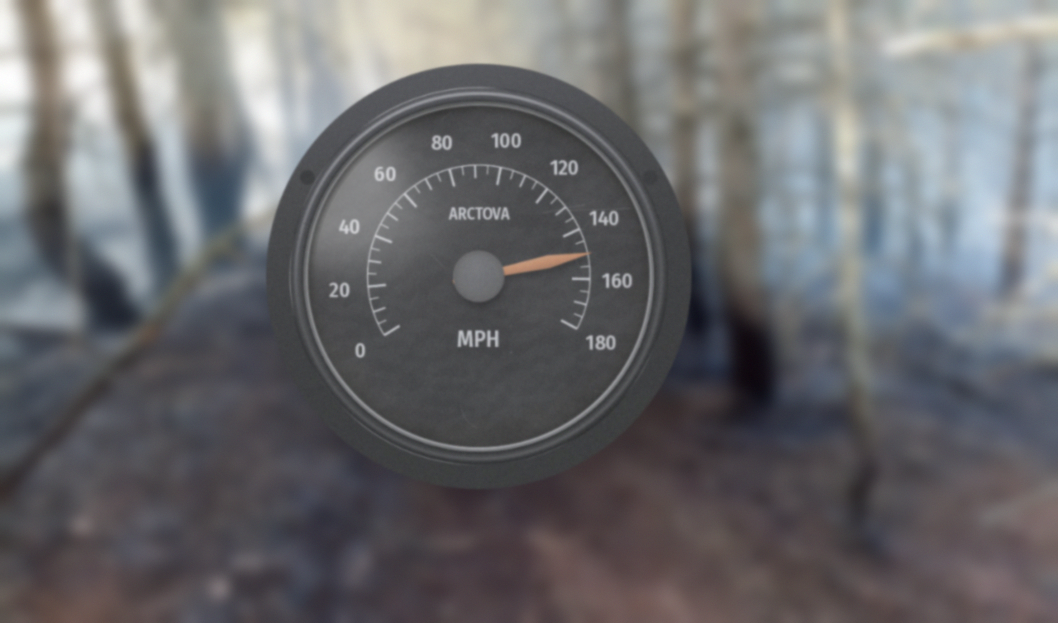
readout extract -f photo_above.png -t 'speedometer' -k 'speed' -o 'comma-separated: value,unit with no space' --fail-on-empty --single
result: 150,mph
